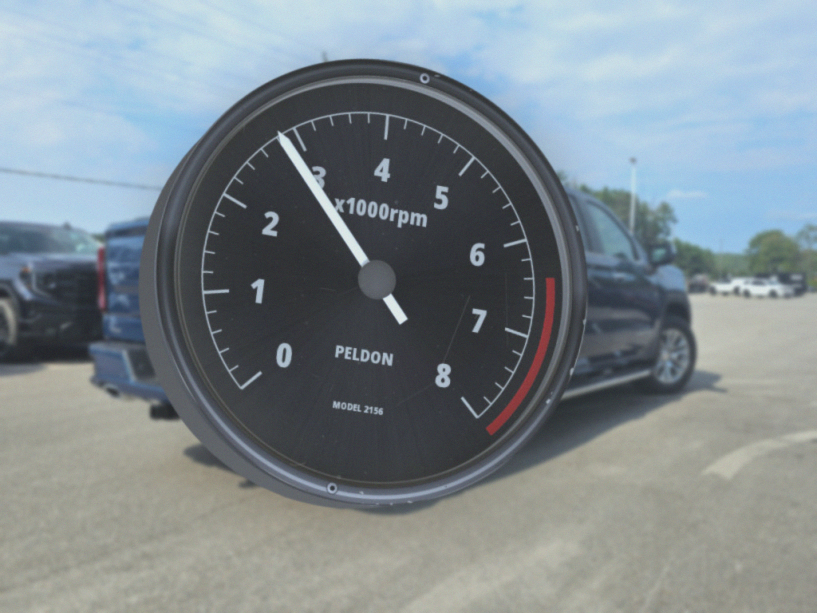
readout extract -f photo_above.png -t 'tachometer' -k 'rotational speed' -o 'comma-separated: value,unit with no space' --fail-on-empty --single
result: 2800,rpm
